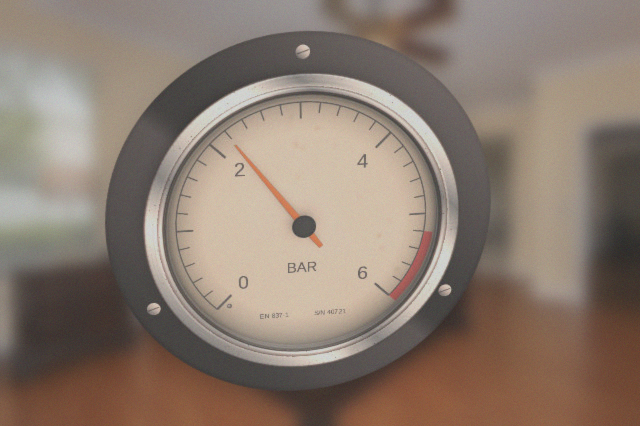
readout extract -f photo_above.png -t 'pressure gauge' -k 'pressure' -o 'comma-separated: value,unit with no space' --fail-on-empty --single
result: 2.2,bar
